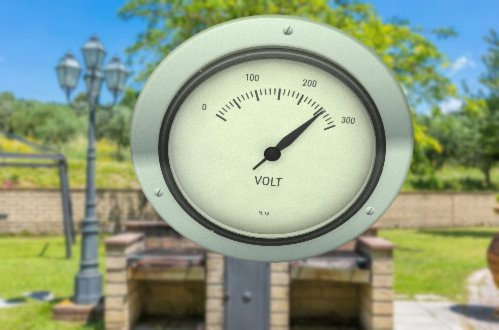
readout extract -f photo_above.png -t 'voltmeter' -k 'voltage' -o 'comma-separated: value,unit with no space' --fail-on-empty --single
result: 250,V
